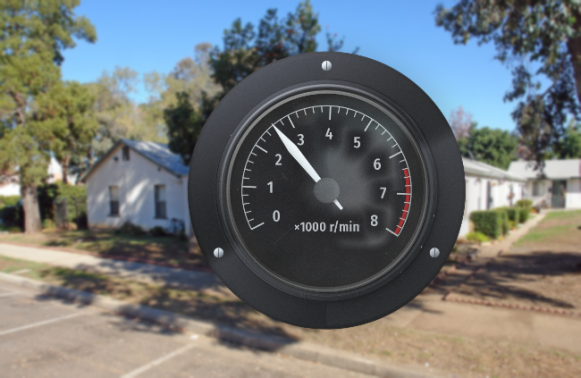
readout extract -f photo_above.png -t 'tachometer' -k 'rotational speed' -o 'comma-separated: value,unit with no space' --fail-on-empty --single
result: 2600,rpm
